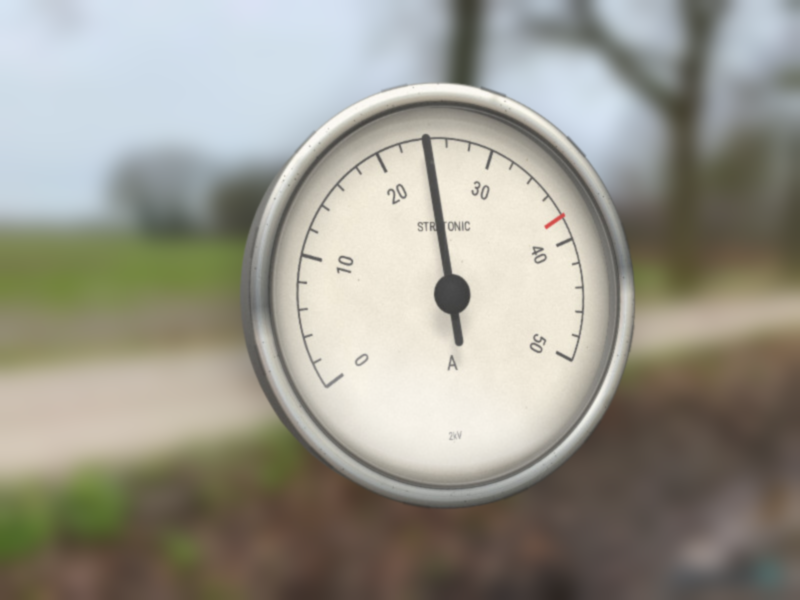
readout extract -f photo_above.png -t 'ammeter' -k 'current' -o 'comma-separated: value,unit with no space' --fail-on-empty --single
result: 24,A
